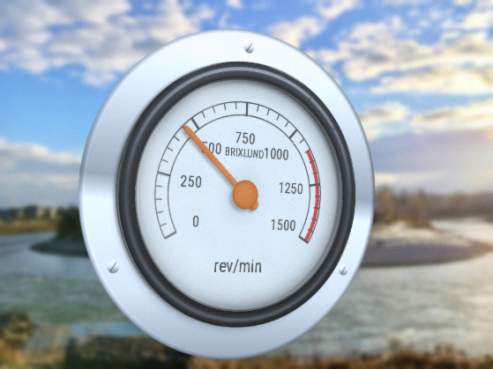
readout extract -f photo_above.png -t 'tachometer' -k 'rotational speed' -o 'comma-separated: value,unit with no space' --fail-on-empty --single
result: 450,rpm
